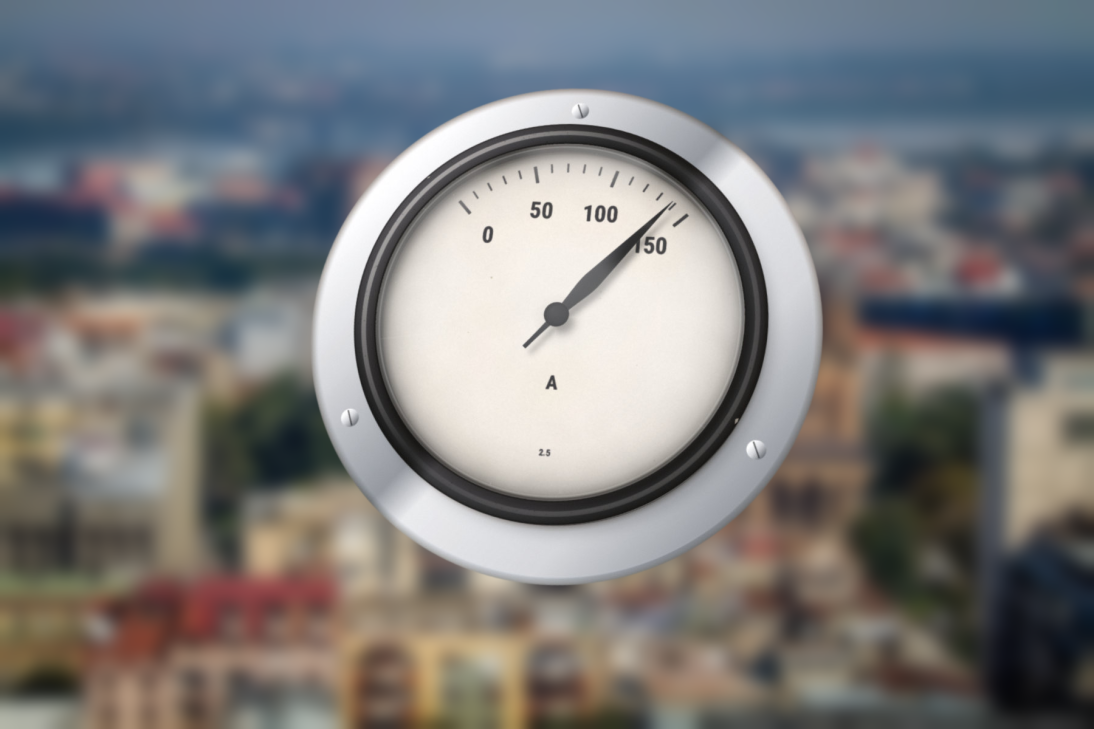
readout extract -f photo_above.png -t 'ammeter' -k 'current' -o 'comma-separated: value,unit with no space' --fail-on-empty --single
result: 140,A
